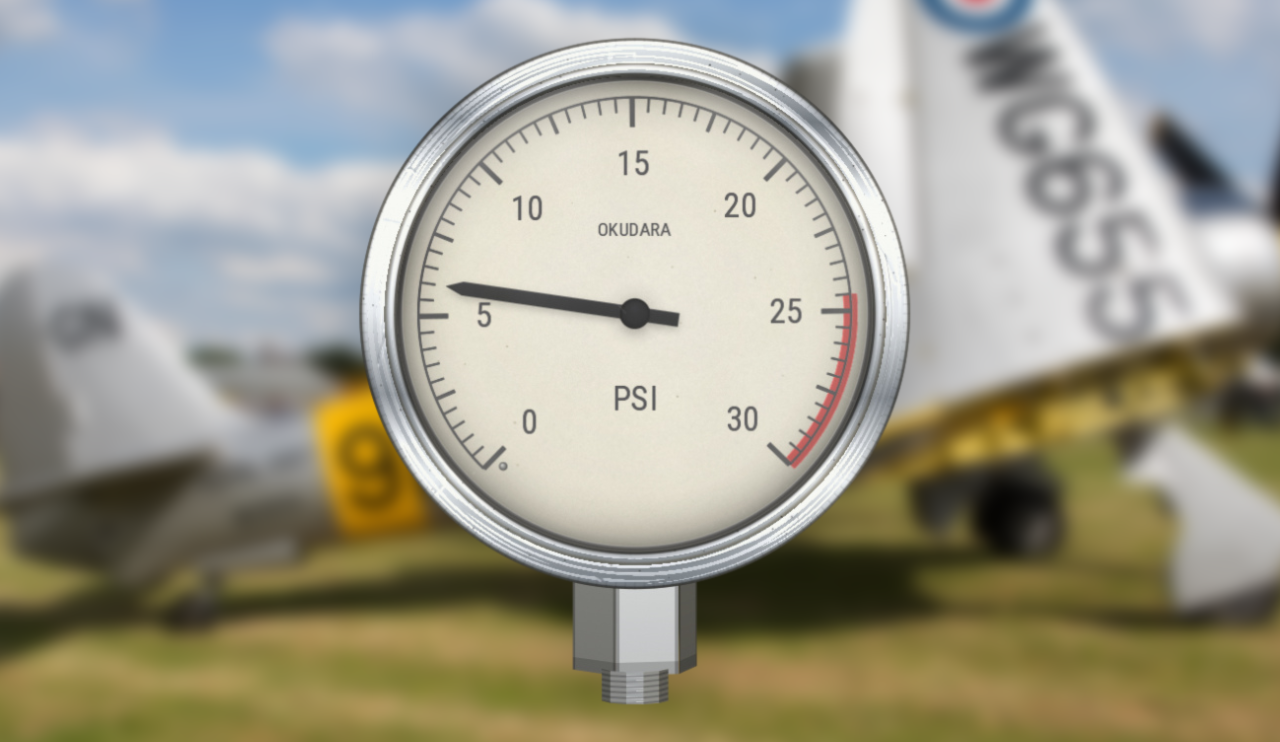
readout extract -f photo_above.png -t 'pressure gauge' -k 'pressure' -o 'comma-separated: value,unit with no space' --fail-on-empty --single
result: 6,psi
